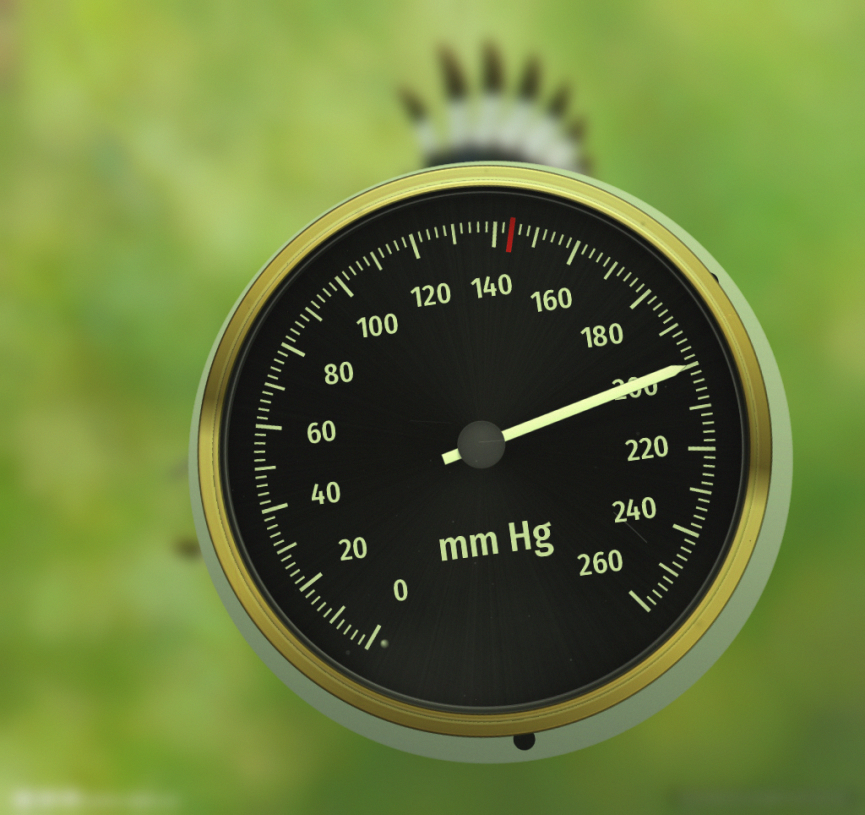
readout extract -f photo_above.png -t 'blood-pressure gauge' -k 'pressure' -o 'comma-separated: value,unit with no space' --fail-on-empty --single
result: 200,mmHg
